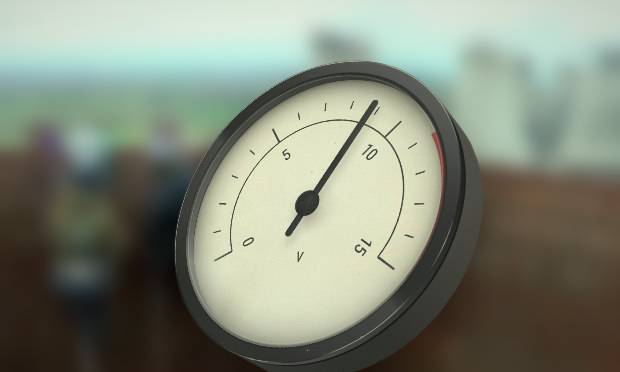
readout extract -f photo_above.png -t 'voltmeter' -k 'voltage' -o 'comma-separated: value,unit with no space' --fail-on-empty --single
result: 9,V
